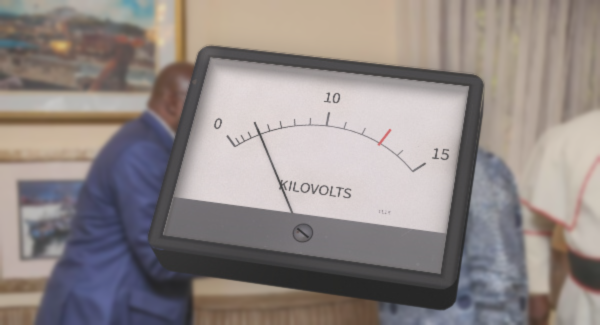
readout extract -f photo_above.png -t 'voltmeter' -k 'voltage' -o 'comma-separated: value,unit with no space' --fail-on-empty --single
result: 5,kV
